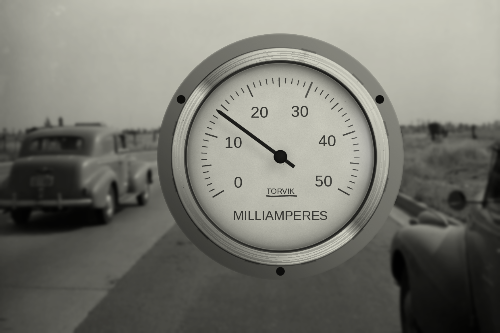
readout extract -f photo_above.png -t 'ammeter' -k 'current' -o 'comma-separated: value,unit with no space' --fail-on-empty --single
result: 14,mA
